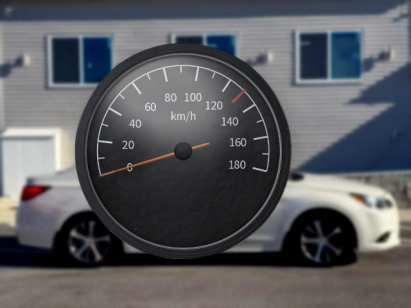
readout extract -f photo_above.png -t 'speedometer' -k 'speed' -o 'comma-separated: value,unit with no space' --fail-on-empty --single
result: 0,km/h
